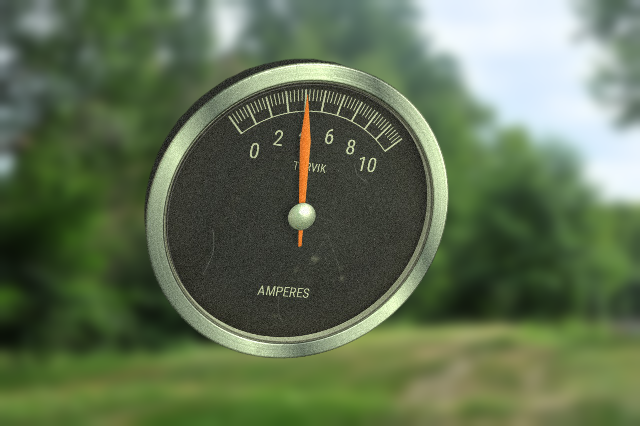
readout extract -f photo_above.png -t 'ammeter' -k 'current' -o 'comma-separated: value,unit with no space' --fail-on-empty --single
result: 4,A
